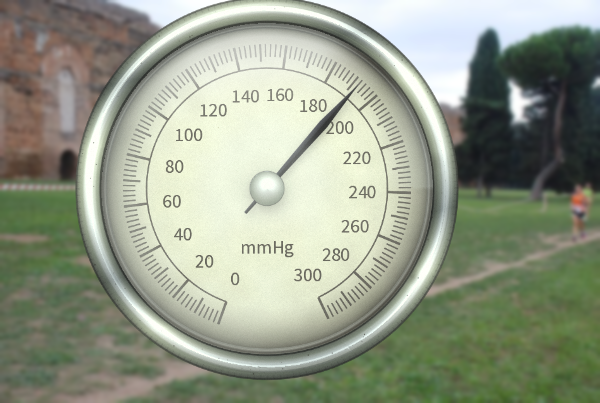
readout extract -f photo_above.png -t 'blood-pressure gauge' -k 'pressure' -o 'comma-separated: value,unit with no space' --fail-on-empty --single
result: 192,mmHg
